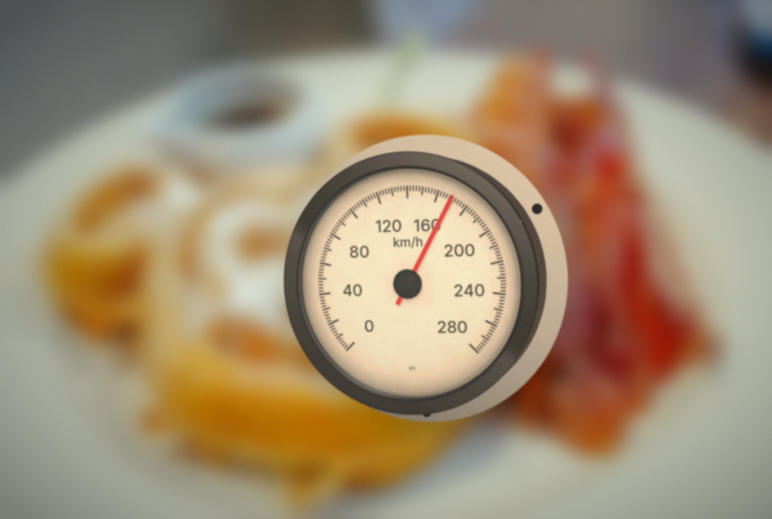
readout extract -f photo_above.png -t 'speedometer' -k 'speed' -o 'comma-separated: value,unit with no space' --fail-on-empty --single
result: 170,km/h
